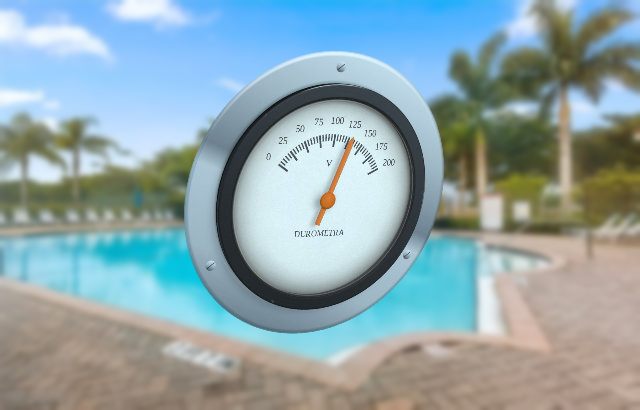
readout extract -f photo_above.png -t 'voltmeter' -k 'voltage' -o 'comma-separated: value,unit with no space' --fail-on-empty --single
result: 125,V
